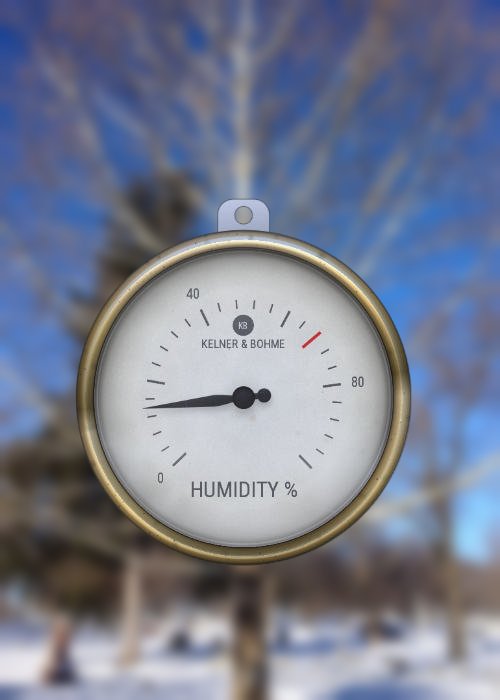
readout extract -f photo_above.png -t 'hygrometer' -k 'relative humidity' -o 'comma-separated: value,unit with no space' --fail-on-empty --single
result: 14,%
